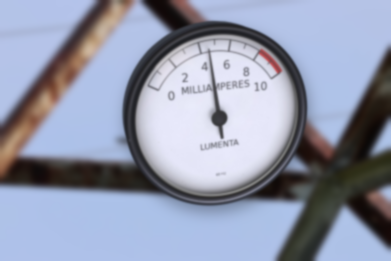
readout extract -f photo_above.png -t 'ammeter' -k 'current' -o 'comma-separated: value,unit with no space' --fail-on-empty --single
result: 4.5,mA
